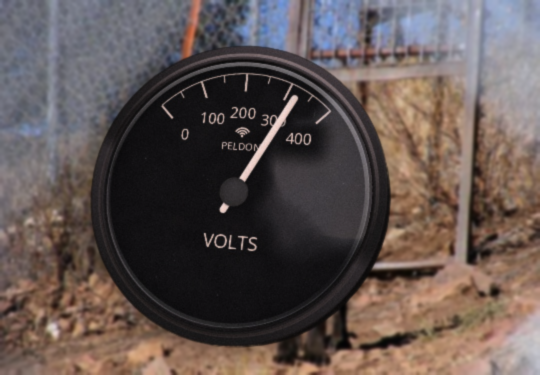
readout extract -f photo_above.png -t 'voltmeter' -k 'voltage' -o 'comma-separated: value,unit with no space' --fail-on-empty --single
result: 325,V
